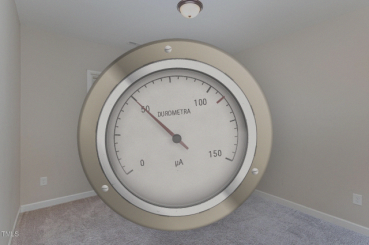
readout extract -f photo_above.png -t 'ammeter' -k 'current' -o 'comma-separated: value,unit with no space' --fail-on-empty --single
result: 50,µA
